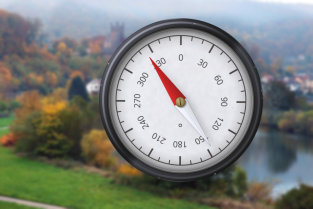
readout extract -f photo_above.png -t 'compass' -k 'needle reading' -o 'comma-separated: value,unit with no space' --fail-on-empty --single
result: 325,°
